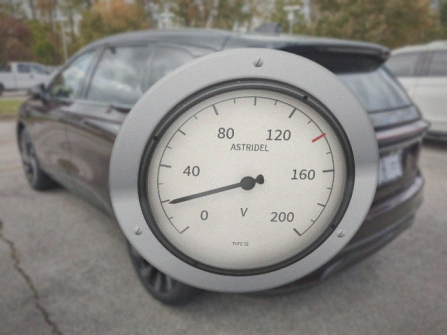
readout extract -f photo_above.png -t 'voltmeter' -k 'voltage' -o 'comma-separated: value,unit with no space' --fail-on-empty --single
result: 20,V
